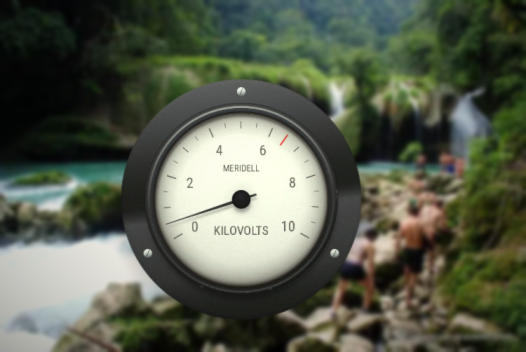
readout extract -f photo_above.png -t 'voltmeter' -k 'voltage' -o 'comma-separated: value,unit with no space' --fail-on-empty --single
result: 0.5,kV
